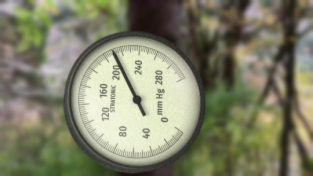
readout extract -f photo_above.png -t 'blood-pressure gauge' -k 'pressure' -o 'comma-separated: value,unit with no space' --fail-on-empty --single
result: 210,mmHg
